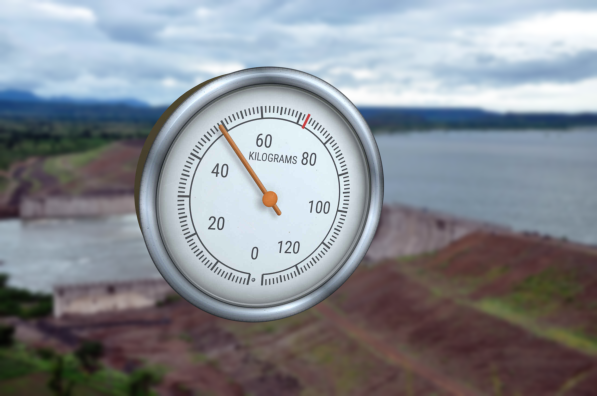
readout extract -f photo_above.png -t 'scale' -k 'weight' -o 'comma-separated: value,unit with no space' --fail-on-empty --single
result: 49,kg
